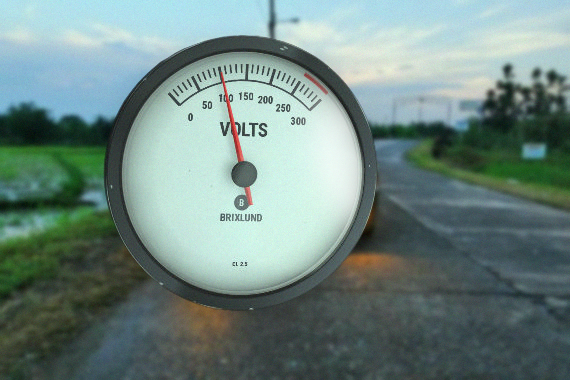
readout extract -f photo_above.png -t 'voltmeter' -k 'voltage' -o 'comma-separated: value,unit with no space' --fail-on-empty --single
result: 100,V
